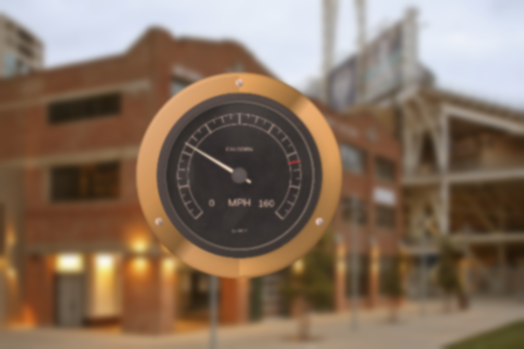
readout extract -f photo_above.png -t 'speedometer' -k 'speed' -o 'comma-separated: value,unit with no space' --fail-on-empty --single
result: 45,mph
